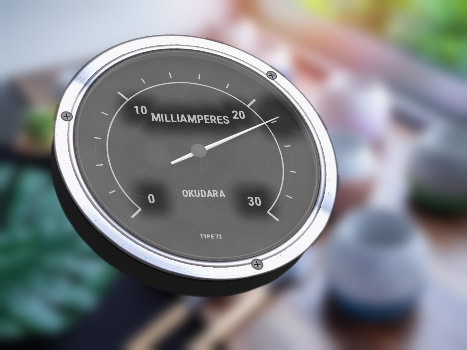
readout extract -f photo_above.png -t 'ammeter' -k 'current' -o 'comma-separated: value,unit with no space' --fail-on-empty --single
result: 22,mA
